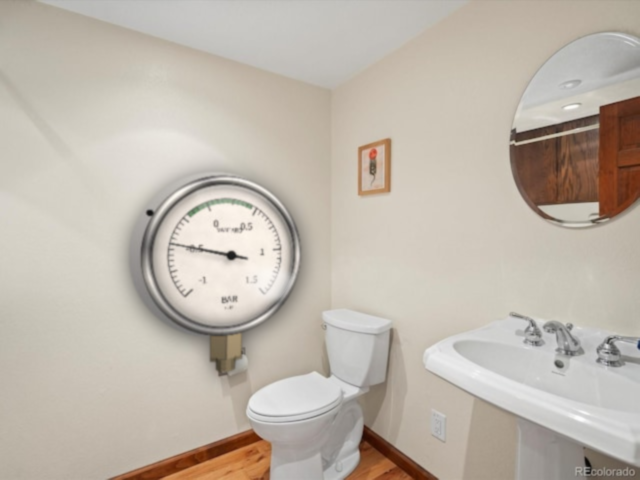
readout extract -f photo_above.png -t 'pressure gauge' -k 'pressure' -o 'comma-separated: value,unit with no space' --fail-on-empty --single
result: -0.5,bar
